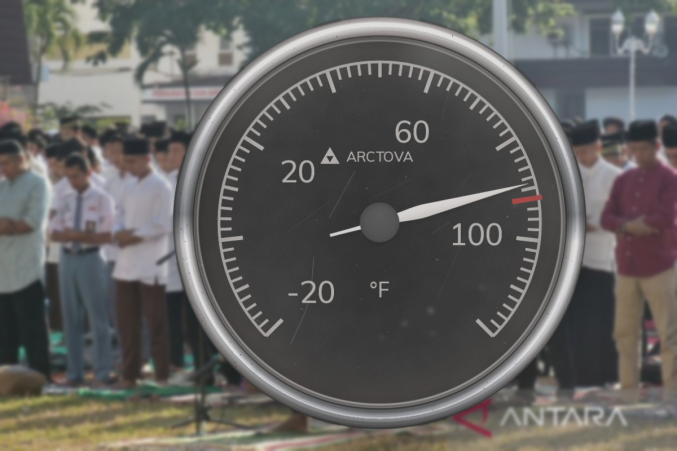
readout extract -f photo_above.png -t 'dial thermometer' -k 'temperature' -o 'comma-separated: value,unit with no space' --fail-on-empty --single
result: 89,°F
